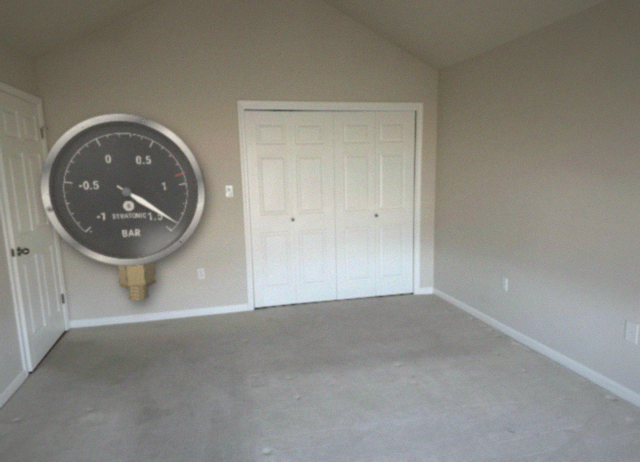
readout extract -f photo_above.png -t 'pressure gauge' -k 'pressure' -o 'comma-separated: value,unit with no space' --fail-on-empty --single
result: 1.4,bar
